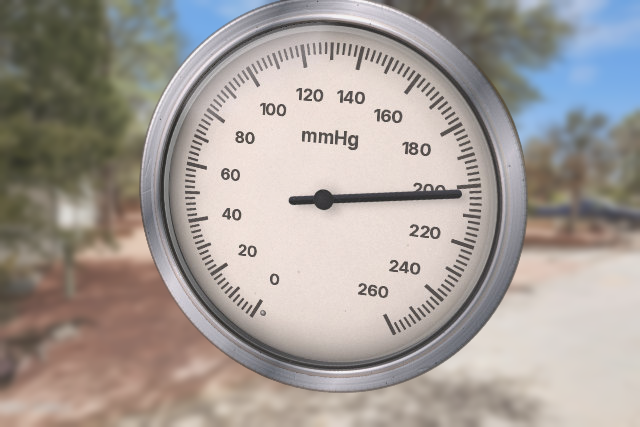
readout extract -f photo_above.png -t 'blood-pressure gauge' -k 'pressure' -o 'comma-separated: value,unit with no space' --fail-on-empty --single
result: 202,mmHg
